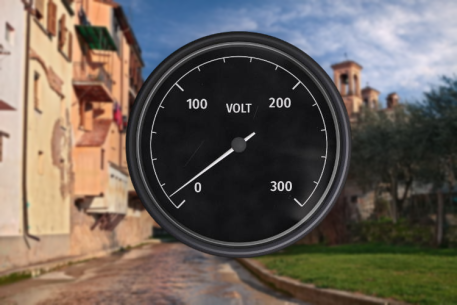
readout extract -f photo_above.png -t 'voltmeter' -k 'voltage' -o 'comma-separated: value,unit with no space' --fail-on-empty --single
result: 10,V
